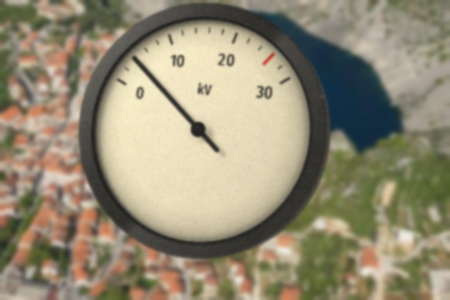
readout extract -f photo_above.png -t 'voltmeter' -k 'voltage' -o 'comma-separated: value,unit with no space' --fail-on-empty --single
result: 4,kV
